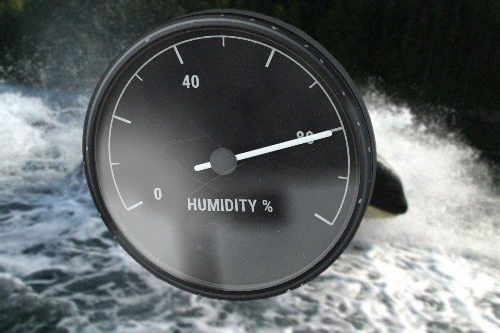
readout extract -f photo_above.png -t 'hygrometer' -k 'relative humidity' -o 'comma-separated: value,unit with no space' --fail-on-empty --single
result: 80,%
